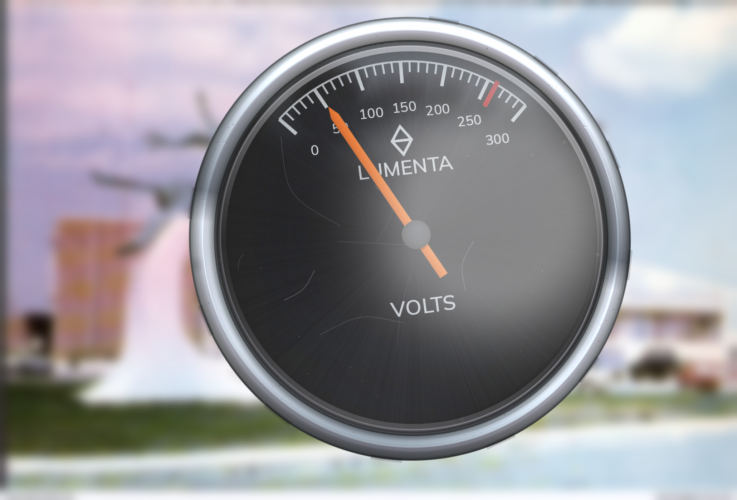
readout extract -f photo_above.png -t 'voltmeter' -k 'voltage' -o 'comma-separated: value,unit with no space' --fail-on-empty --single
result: 50,V
